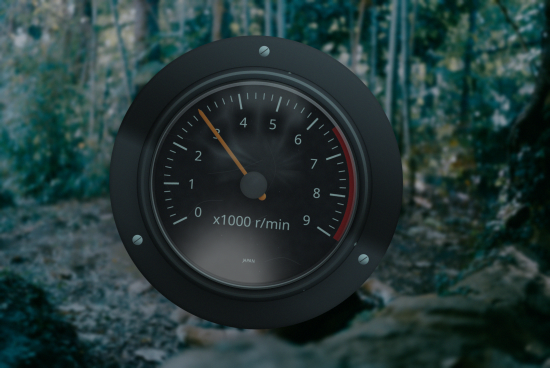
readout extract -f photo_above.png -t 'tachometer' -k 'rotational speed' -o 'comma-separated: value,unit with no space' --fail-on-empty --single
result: 3000,rpm
